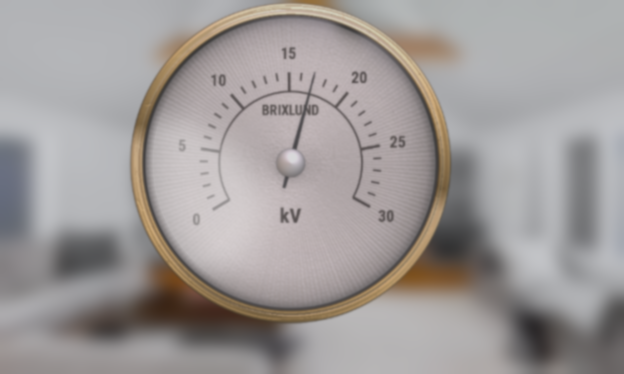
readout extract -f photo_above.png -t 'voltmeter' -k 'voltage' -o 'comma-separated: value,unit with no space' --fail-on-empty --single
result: 17,kV
